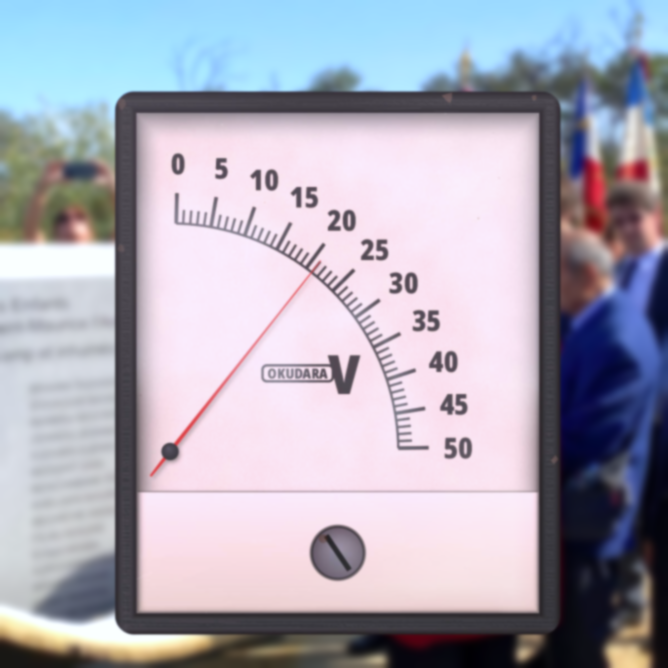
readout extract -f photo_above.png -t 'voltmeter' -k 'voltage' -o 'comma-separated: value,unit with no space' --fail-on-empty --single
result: 21,V
